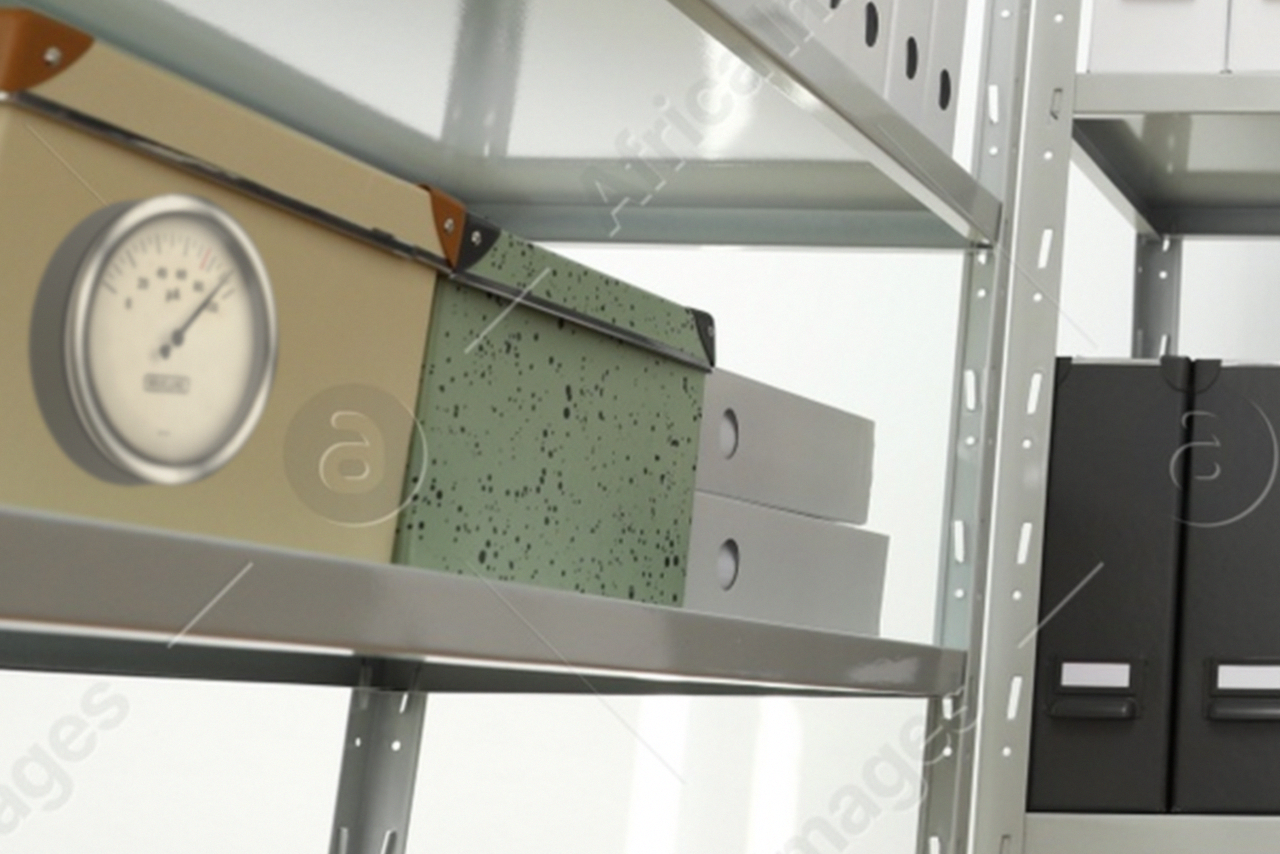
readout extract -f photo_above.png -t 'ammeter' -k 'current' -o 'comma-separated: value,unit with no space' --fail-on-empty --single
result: 90,µA
